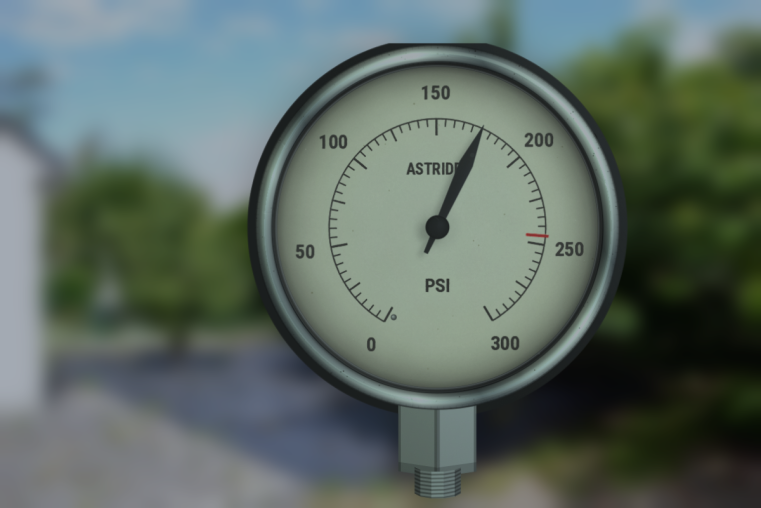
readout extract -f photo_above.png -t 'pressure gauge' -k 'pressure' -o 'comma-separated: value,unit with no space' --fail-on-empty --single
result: 175,psi
